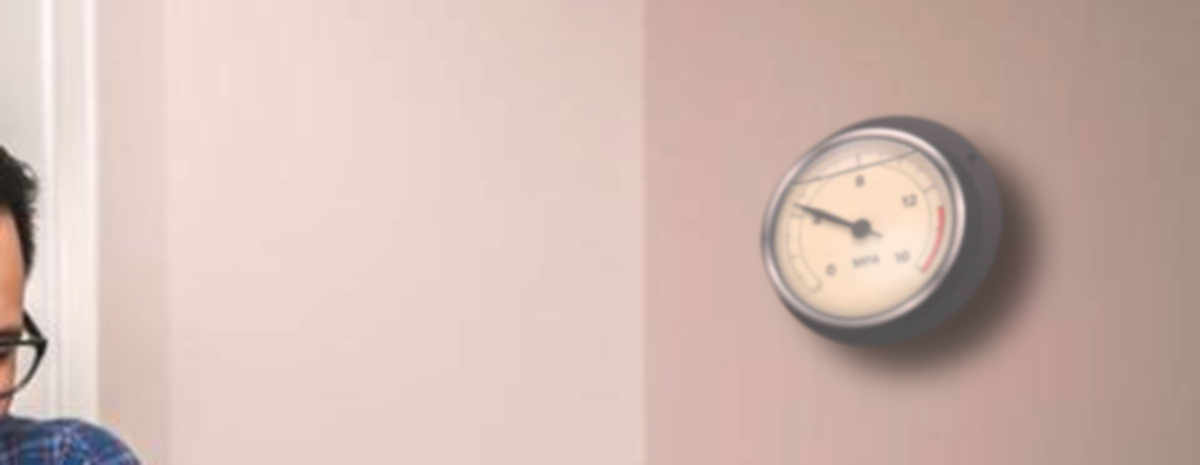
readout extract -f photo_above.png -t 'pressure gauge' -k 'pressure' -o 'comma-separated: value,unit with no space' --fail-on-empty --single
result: 4.5,MPa
